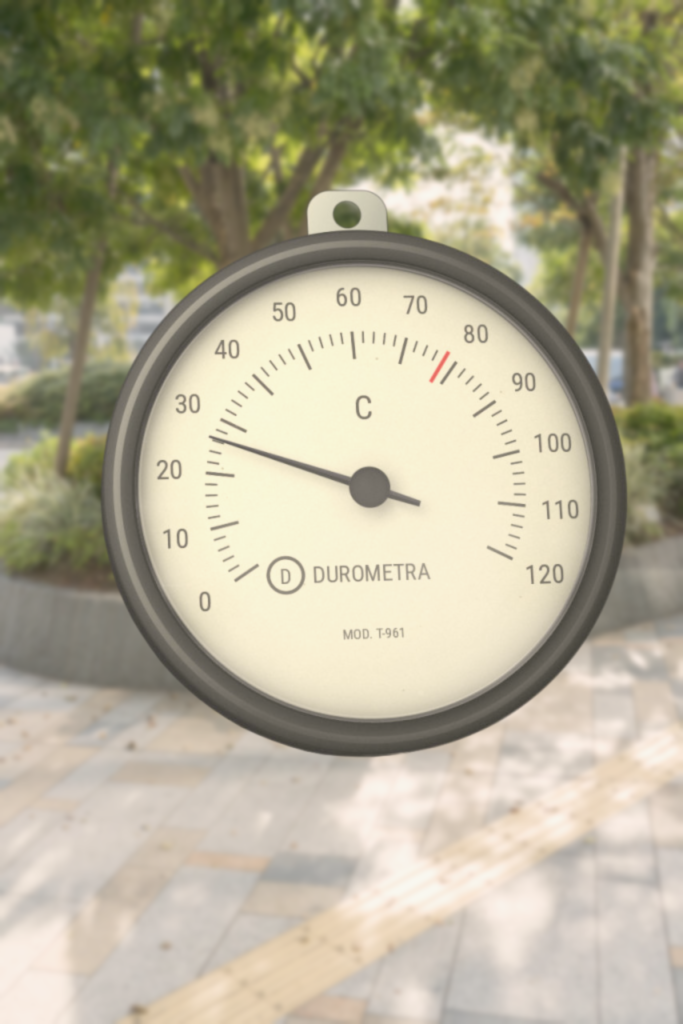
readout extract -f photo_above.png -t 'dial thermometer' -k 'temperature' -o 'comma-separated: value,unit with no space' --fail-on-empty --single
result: 26,°C
